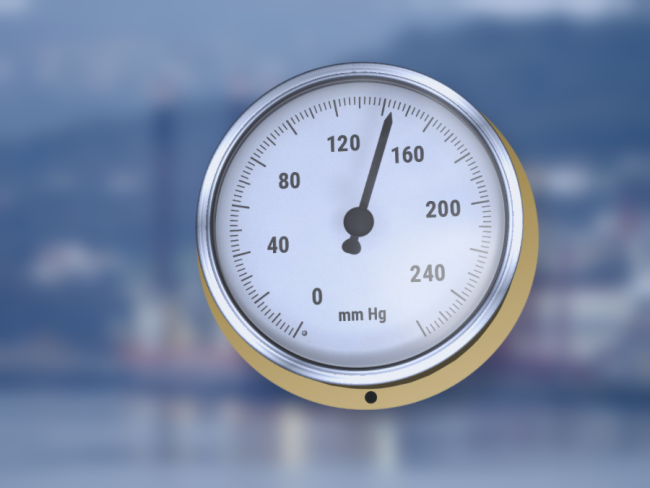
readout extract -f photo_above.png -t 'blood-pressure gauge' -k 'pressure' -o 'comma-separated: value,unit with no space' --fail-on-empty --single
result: 144,mmHg
